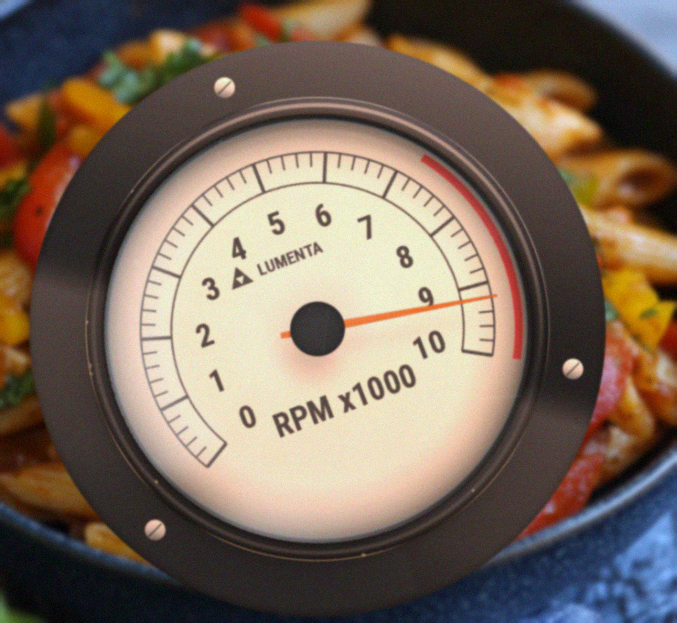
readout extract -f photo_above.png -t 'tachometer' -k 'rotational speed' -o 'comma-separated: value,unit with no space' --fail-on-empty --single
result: 9200,rpm
